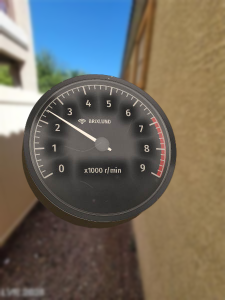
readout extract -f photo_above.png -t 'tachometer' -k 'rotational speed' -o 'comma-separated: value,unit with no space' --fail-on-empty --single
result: 2400,rpm
